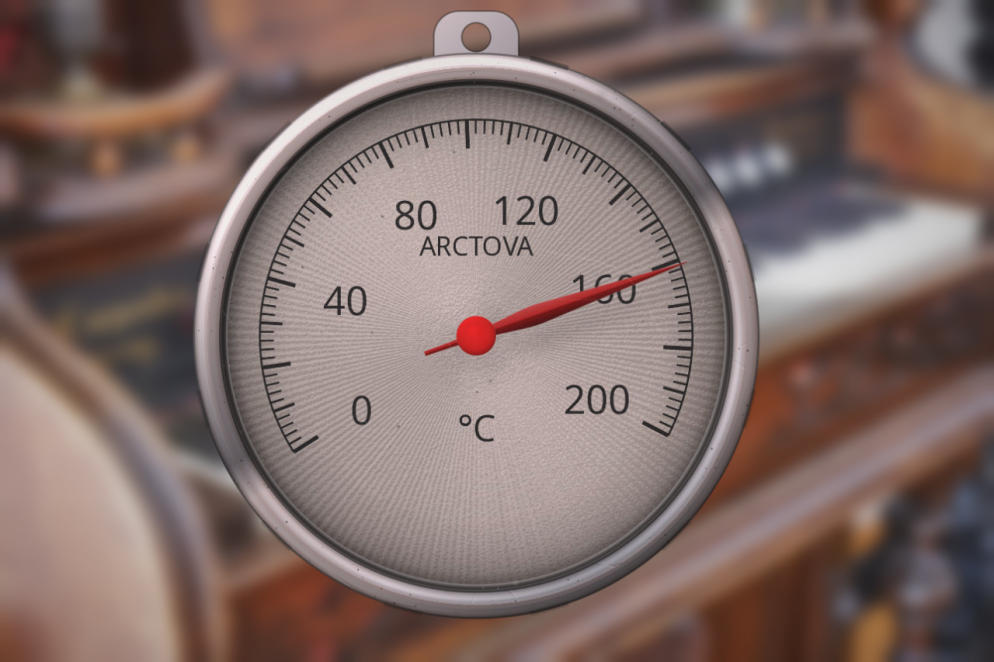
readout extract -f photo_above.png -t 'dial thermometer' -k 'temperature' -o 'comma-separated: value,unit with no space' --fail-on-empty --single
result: 161,°C
